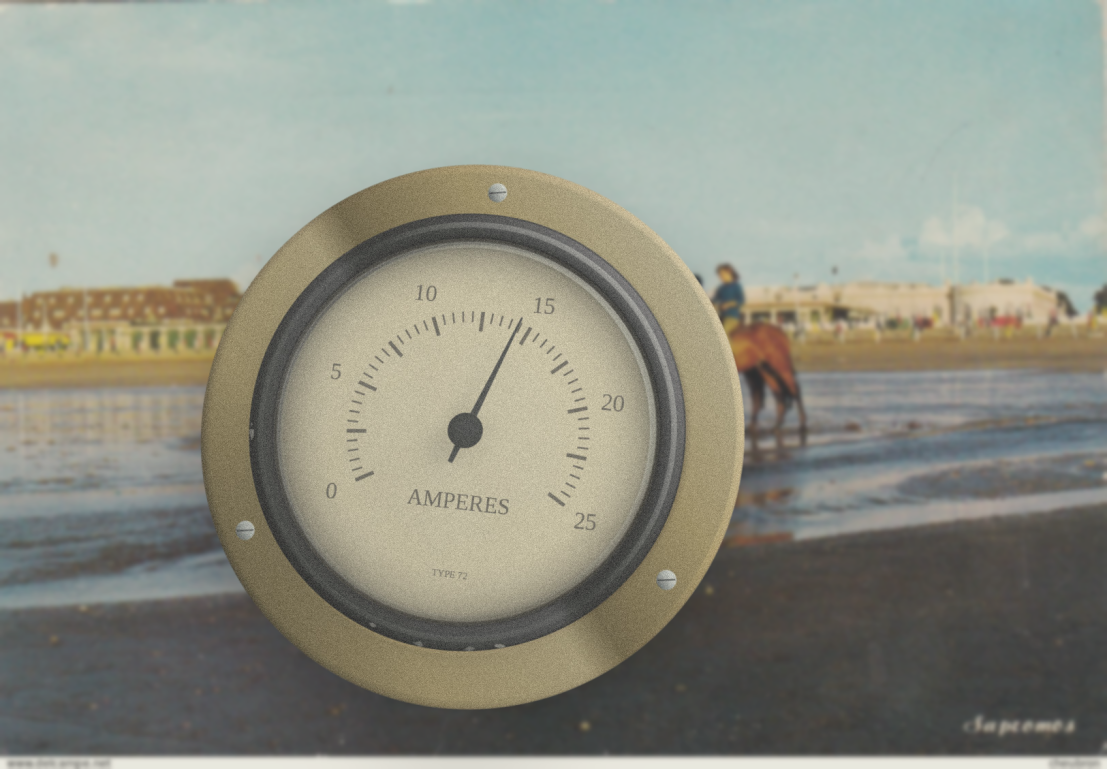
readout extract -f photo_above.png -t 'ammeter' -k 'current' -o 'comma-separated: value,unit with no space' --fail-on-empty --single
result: 14.5,A
